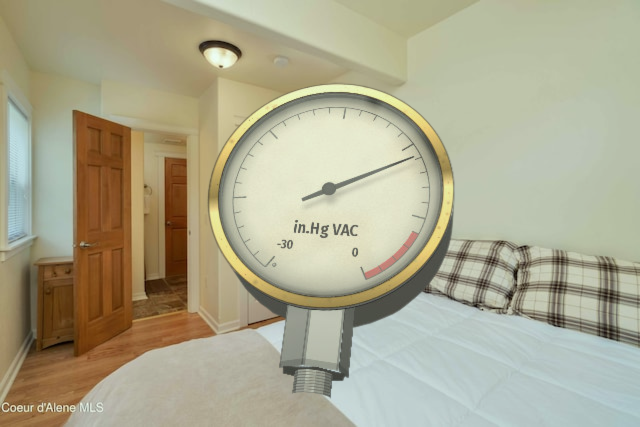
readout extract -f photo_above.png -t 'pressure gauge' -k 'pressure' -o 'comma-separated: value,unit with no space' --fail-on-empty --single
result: -9,inHg
